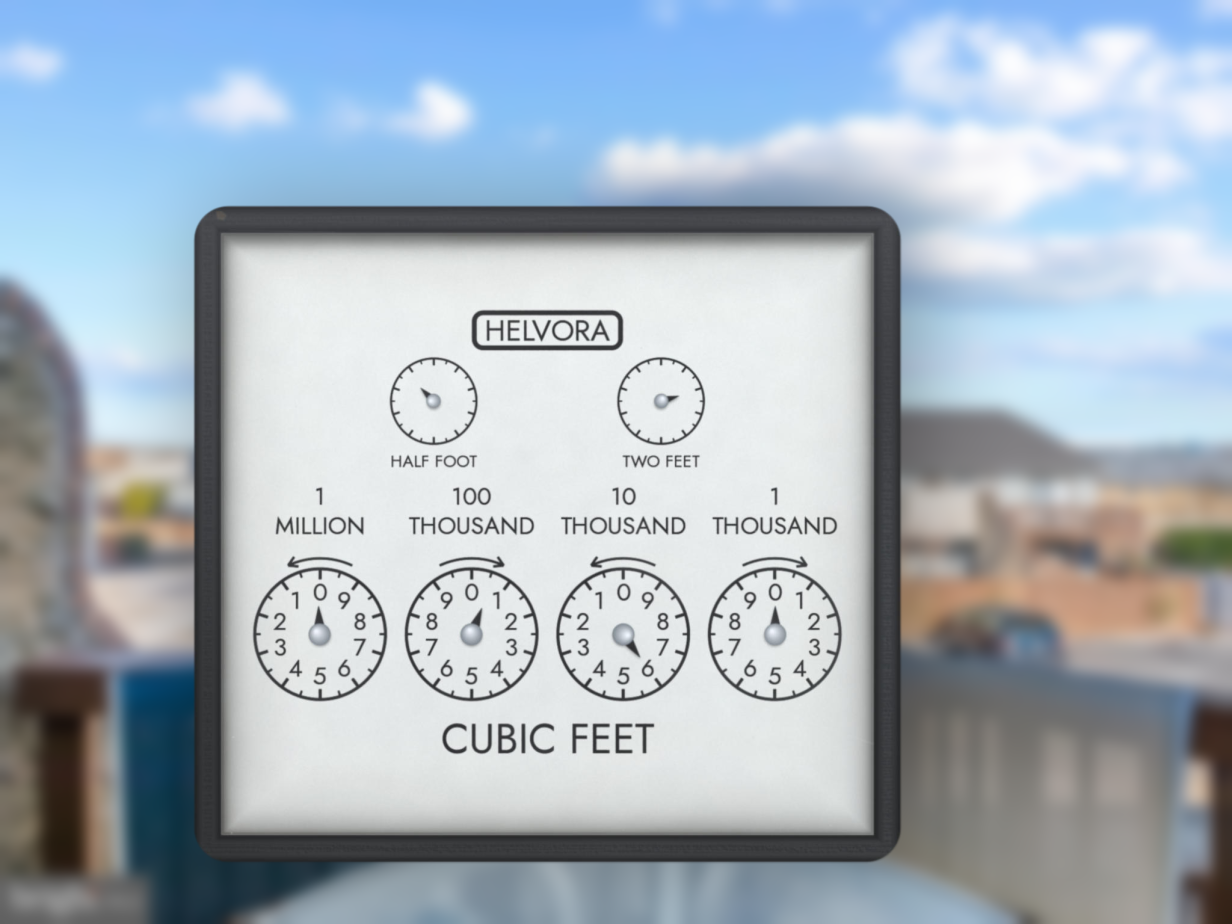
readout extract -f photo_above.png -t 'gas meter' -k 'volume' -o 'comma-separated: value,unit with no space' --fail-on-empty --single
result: 6000,ft³
